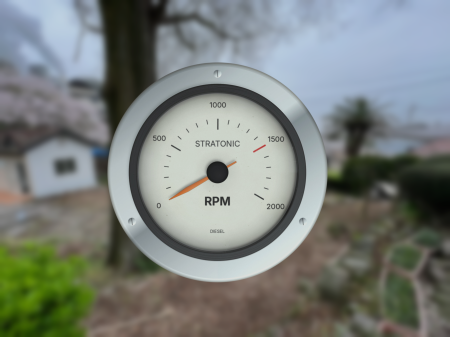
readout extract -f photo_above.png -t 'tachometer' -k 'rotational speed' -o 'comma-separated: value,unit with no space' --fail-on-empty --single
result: 0,rpm
